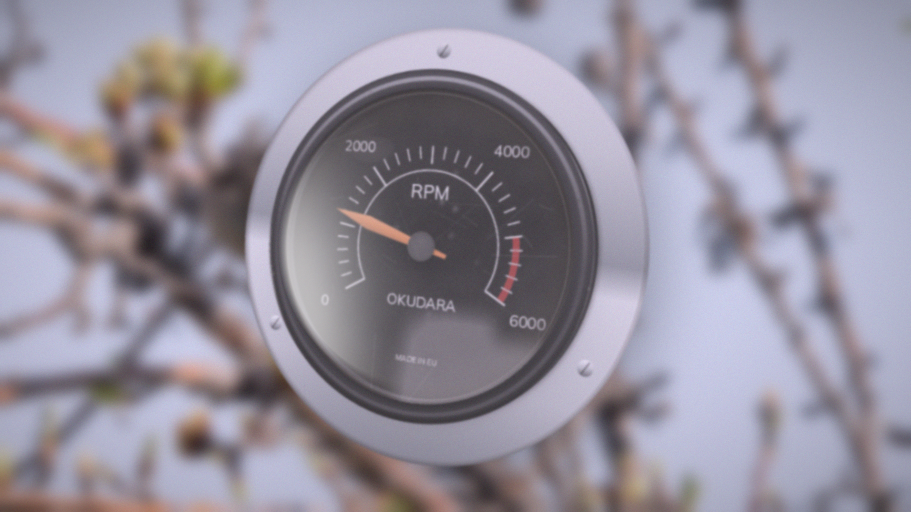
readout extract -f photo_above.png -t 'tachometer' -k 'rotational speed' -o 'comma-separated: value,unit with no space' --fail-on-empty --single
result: 1200,rpm
